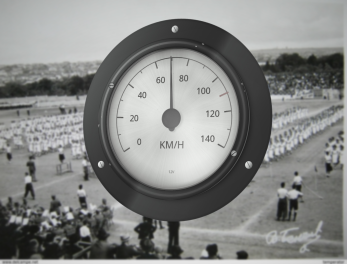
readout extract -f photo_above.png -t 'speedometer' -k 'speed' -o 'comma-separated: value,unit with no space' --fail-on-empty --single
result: 70,km/h
